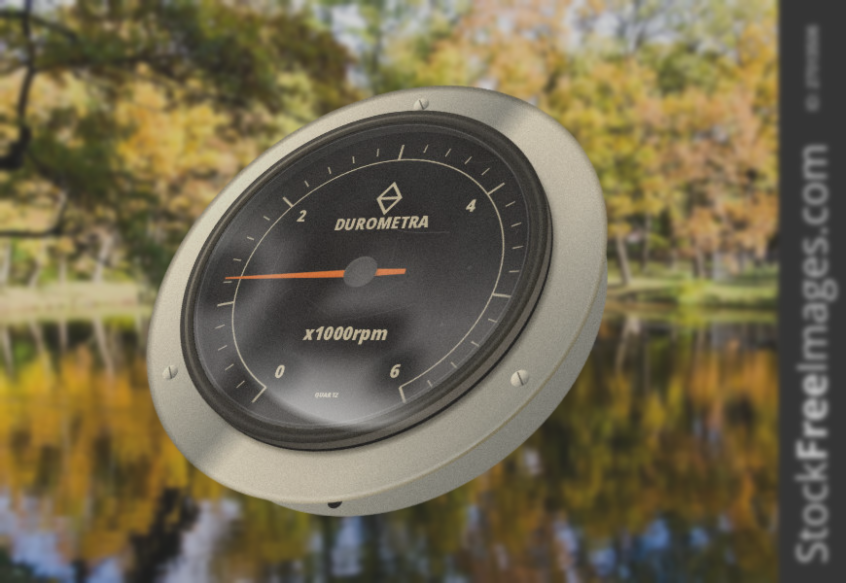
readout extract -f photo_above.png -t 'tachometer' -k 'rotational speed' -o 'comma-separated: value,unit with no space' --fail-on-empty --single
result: 1200,rpm
